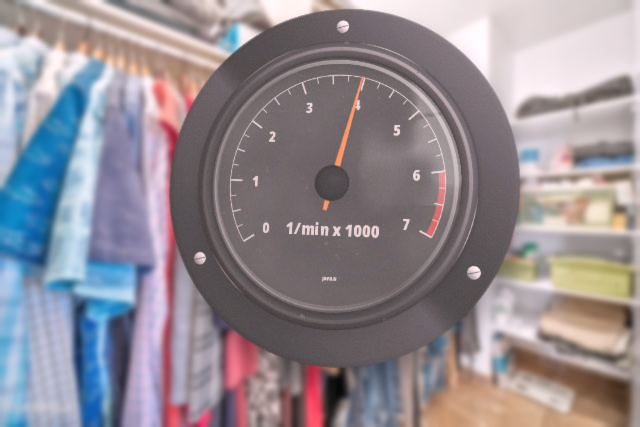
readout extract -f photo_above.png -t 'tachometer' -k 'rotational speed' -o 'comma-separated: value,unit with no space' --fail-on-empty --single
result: 4000,rpm
